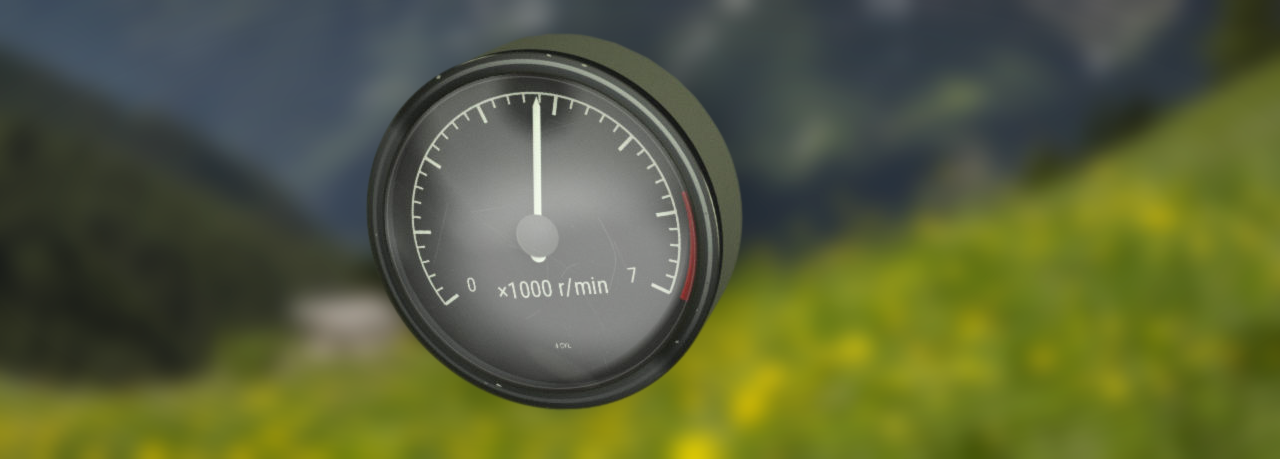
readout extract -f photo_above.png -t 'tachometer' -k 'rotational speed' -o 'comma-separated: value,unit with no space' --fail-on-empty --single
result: 3800,rpm
